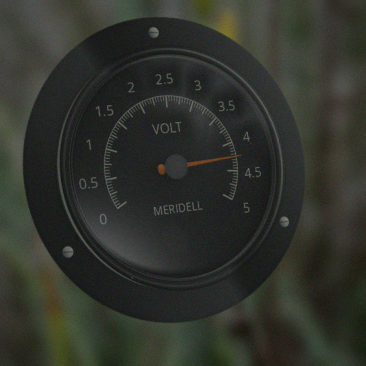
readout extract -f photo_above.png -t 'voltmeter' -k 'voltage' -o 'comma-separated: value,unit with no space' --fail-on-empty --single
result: 4.25,V
